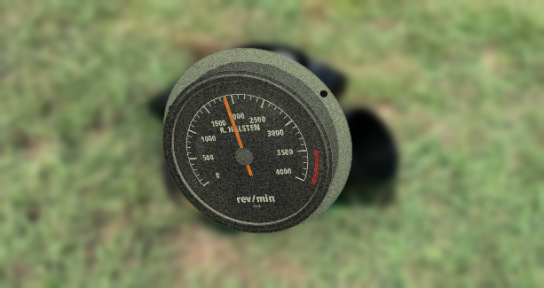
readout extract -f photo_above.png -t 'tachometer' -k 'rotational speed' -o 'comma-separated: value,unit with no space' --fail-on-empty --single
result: 1900,rpm
